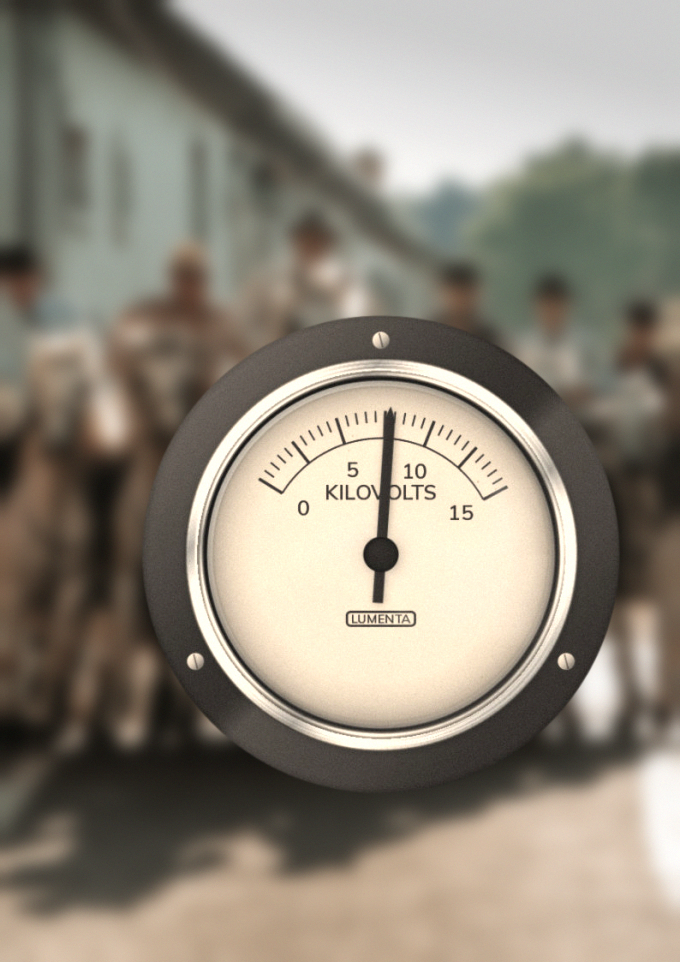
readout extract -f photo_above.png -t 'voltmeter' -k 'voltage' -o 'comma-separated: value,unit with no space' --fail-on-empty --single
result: 7.75,kV
